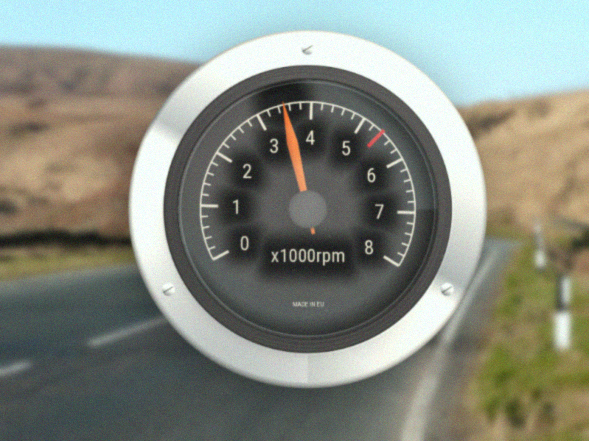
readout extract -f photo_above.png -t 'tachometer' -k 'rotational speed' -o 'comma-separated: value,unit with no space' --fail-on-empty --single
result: 3500,rpm
